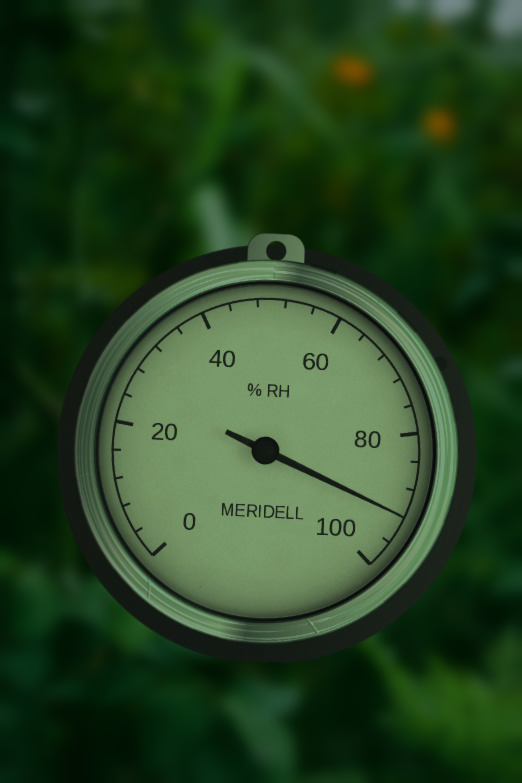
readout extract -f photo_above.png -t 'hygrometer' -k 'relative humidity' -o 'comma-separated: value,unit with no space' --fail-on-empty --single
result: 92,%
